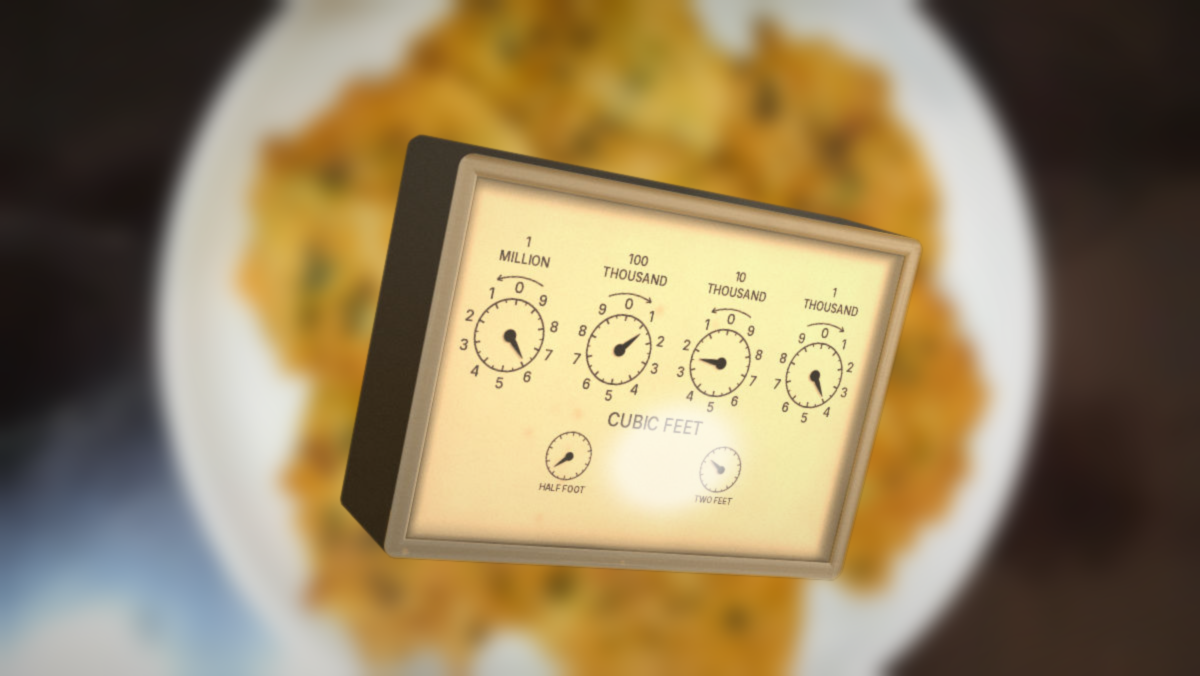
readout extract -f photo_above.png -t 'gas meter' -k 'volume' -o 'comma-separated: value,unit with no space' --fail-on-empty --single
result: 612400,ft³
